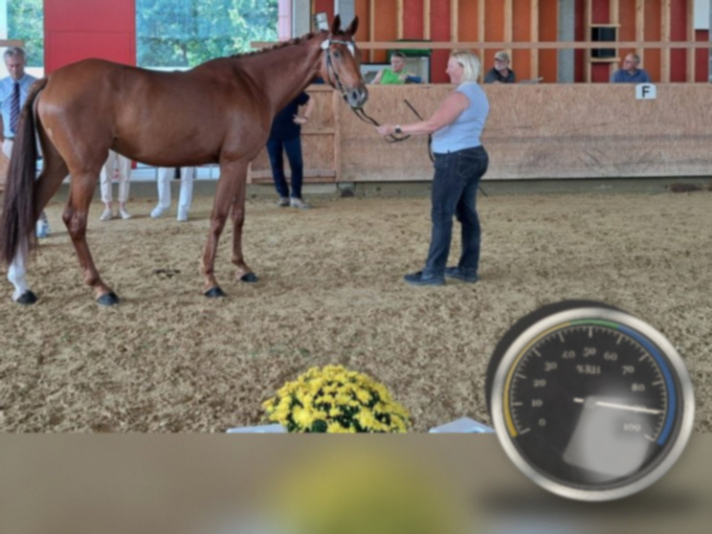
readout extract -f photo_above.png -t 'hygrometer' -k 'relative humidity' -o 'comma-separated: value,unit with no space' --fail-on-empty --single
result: 90,%
